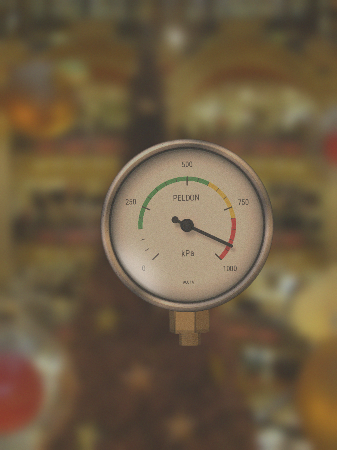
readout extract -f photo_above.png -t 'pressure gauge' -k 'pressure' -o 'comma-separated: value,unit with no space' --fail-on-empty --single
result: 925,kPa
